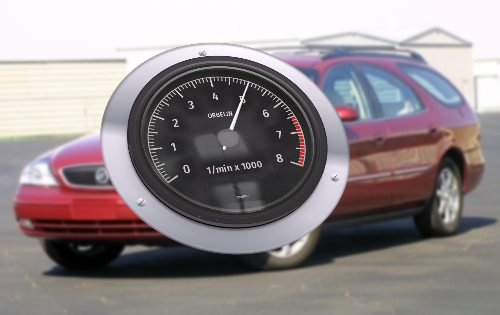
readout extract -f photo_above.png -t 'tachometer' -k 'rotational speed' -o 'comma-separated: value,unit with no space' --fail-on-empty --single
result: 5000,rpm
